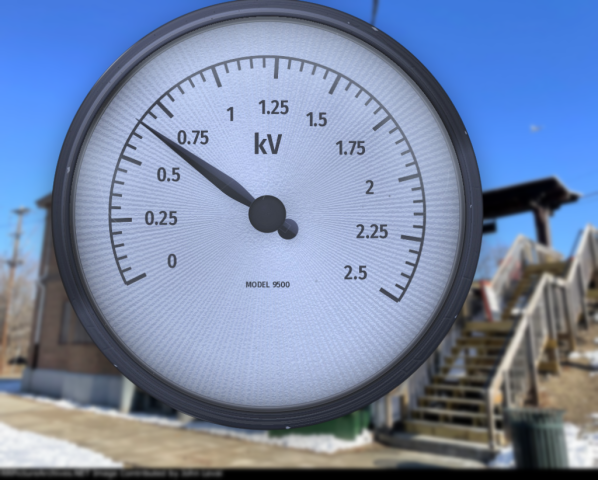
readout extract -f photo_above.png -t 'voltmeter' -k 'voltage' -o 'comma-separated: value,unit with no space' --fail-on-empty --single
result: 0.65,kV
